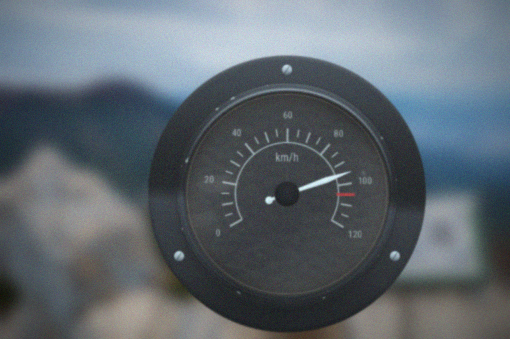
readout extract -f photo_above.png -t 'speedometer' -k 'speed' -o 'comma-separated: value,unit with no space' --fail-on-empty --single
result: 95,km/h
